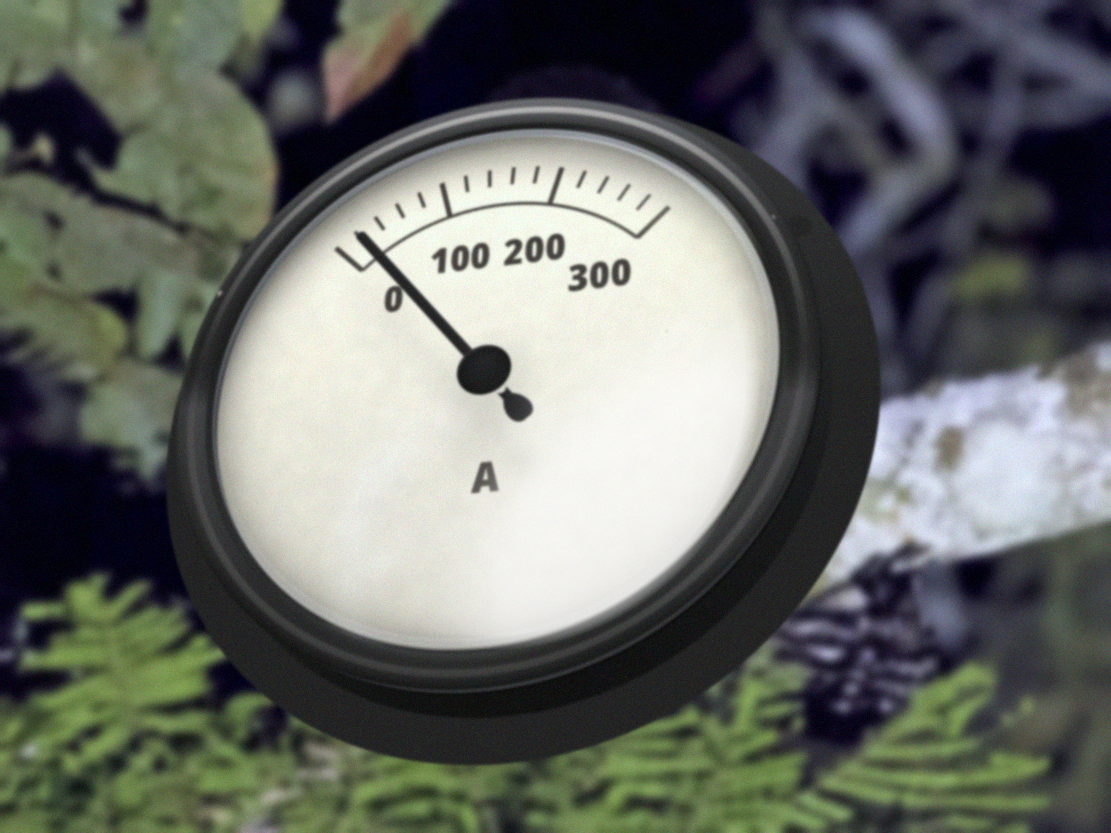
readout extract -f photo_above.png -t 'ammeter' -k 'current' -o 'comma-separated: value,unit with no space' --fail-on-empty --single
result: 20,A
